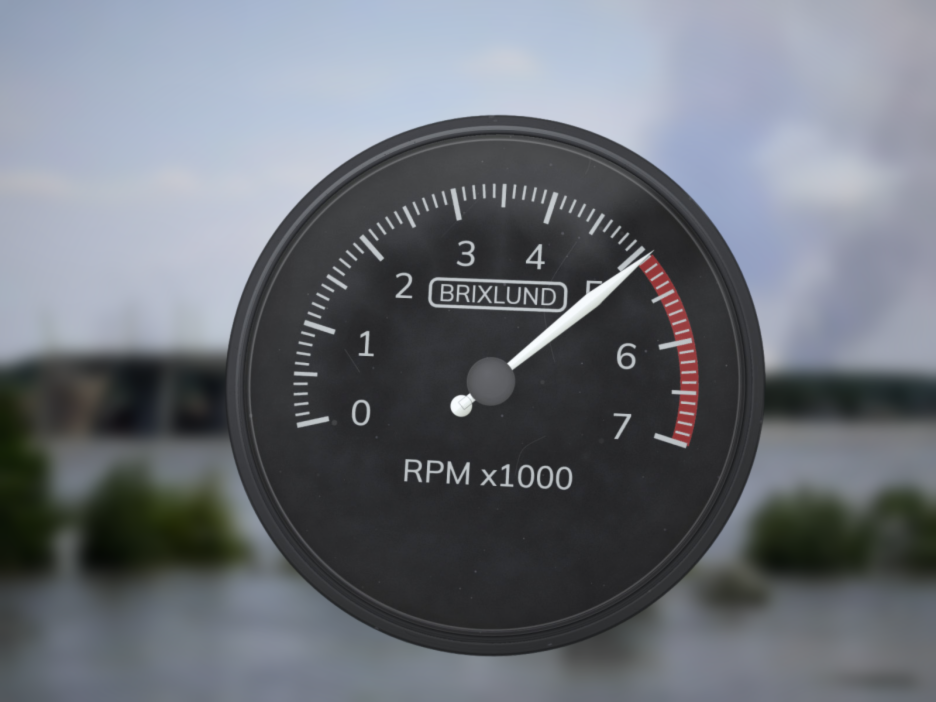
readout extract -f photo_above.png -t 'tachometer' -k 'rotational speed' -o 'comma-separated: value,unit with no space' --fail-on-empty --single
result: 5100,rpm
